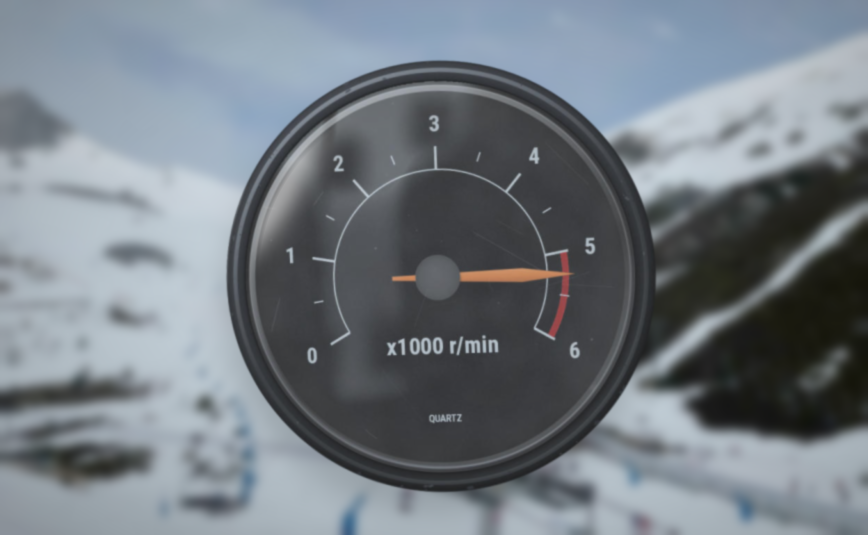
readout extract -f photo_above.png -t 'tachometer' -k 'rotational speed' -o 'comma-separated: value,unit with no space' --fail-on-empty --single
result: 5250,rpm
